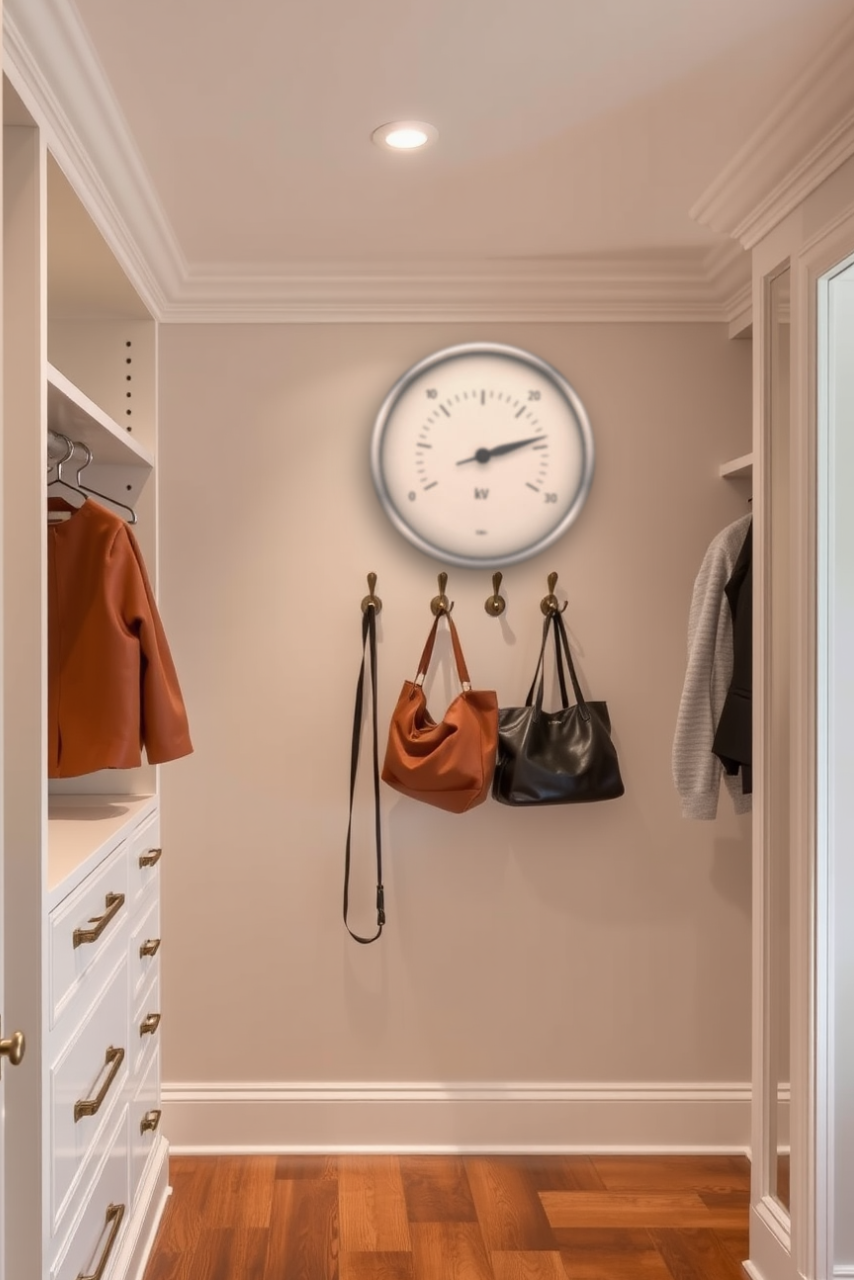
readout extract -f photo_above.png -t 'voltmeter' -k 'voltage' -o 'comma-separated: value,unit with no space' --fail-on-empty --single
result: 24,kV
